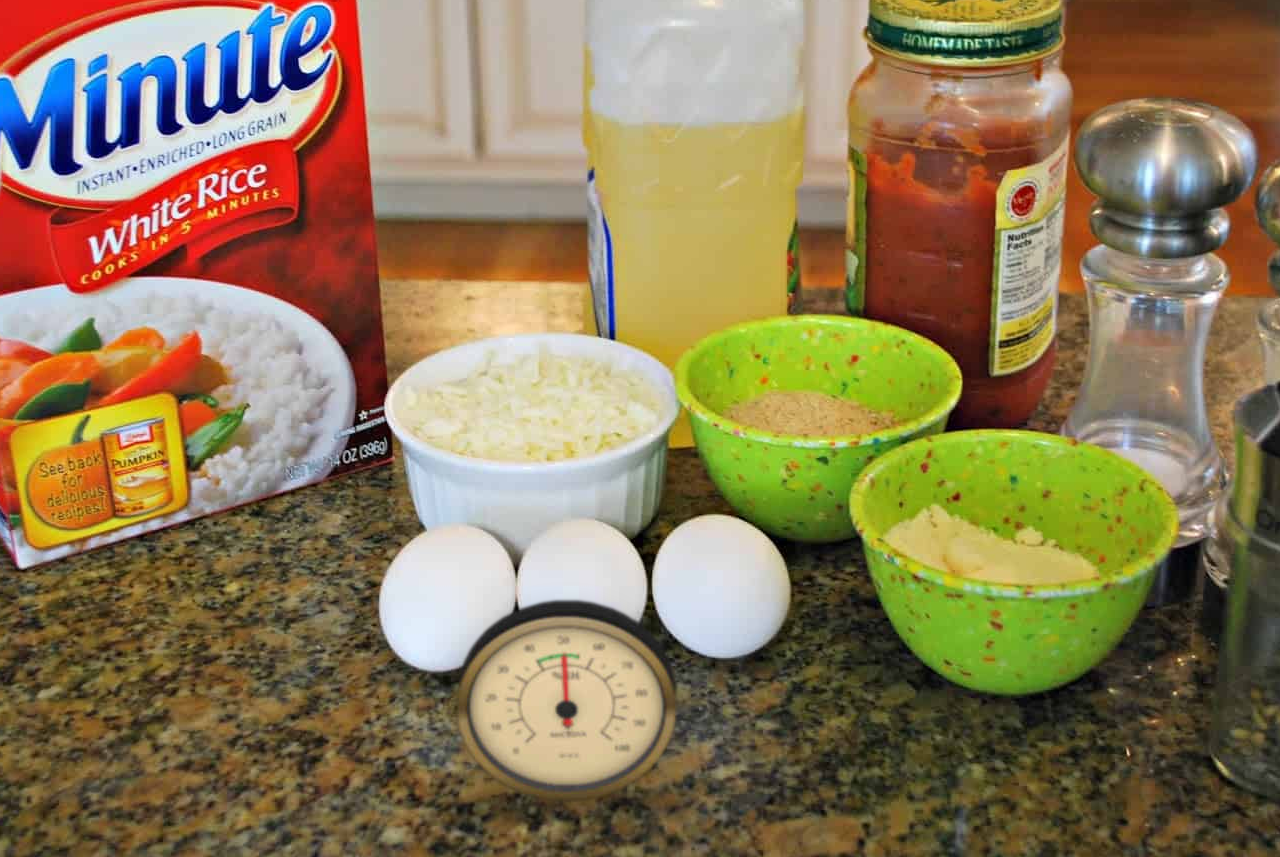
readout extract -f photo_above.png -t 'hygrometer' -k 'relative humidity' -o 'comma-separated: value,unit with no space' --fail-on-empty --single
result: 50,%
